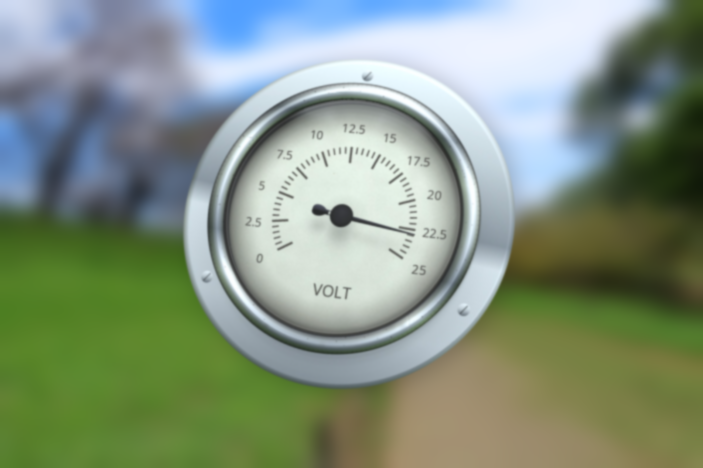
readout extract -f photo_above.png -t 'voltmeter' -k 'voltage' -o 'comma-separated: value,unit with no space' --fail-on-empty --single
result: 23,V
